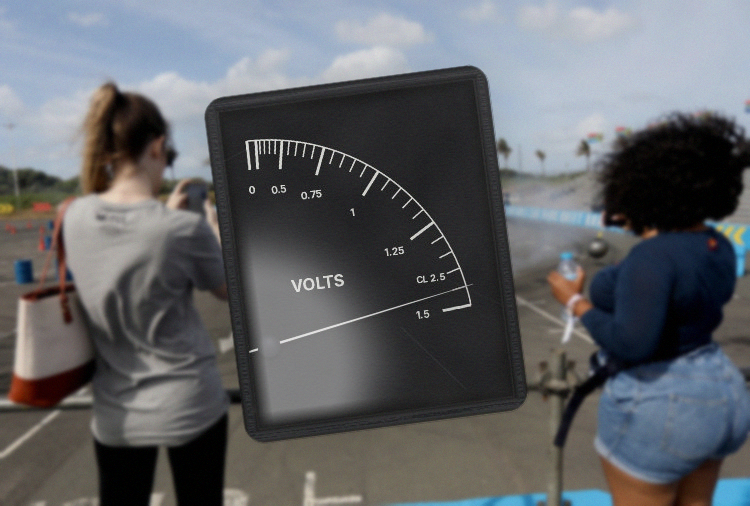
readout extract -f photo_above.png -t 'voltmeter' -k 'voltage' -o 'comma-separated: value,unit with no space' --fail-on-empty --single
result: 1.45,V
